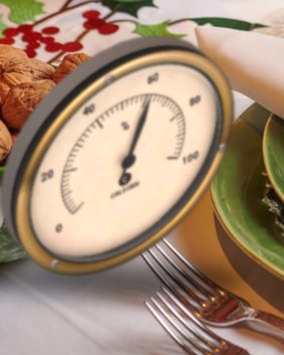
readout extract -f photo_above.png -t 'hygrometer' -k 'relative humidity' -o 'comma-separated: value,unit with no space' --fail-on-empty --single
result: 60,%
